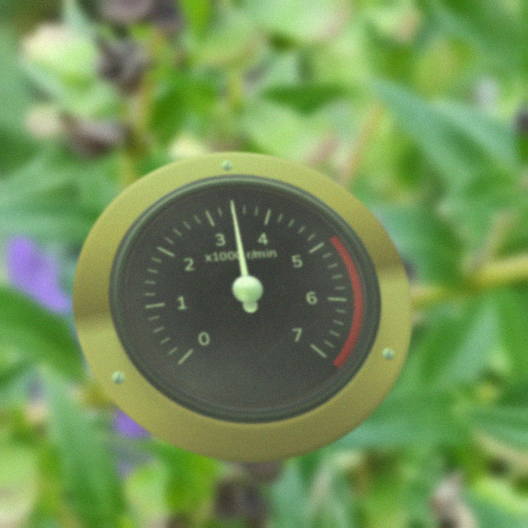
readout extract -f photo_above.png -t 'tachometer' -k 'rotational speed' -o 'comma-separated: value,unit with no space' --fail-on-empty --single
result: 3400,rpm
